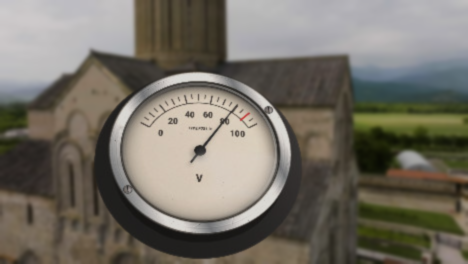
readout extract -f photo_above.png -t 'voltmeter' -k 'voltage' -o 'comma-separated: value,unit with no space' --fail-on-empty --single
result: 80,V
